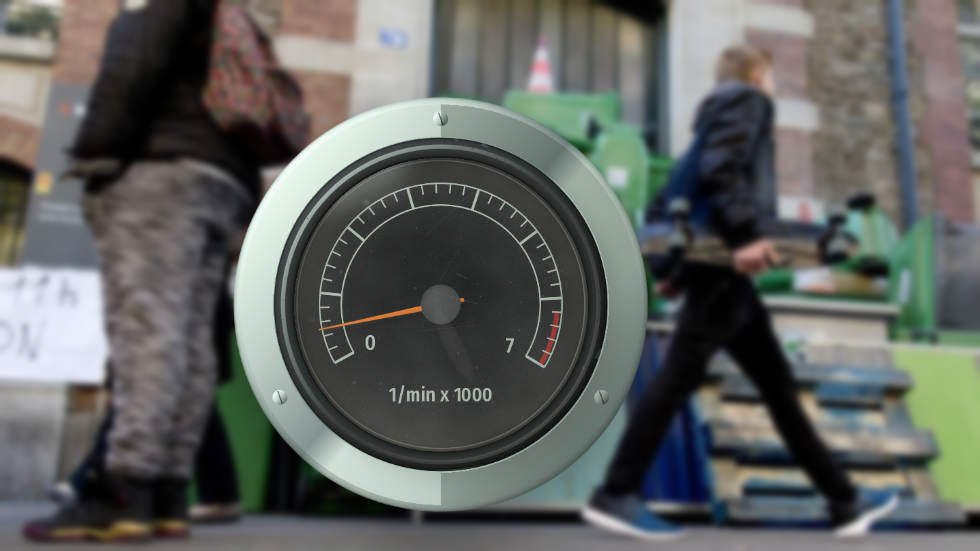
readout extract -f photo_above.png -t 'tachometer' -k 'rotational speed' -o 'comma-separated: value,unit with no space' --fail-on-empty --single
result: 500,rpm
